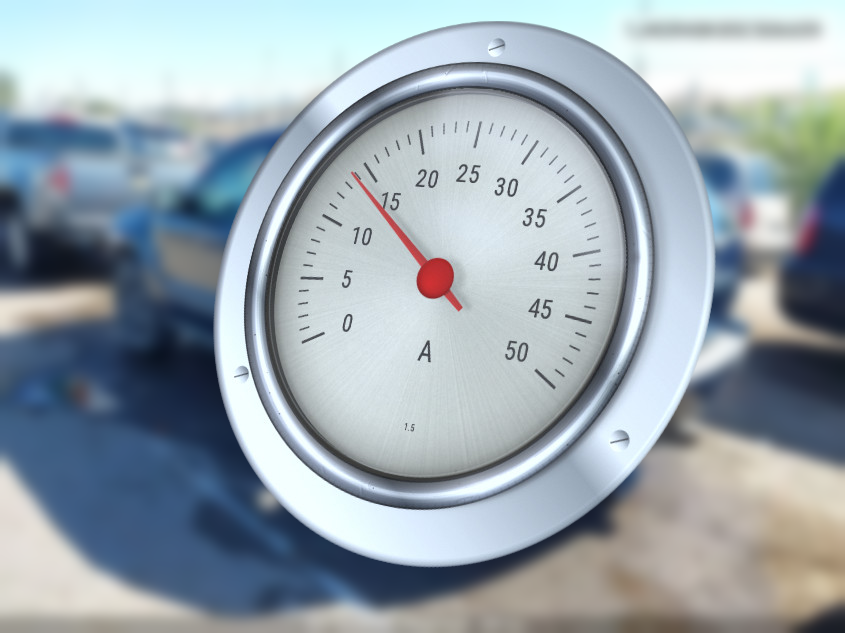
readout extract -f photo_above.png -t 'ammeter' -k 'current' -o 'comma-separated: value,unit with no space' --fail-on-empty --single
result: 14,A
